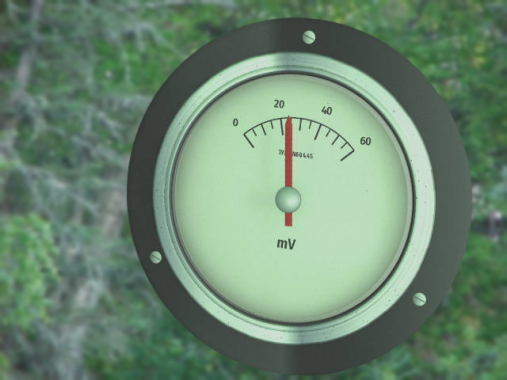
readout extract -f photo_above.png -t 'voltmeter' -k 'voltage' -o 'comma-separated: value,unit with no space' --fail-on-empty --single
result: 25,mV
